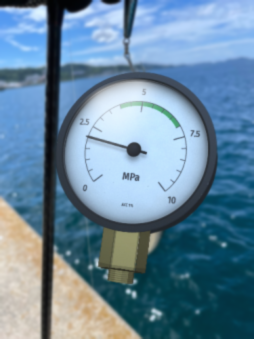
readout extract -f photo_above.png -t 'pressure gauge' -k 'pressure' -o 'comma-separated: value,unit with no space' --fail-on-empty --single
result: 2,MPa
